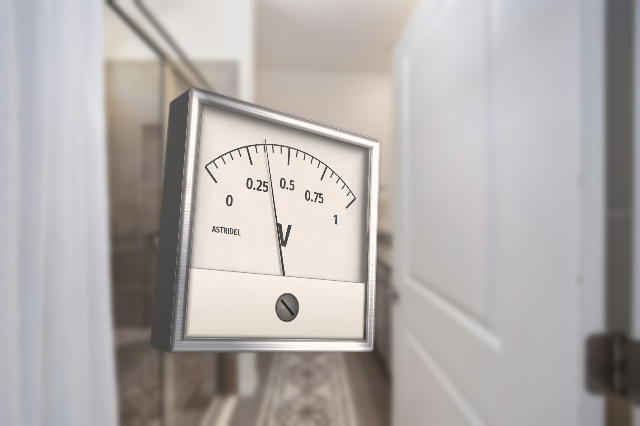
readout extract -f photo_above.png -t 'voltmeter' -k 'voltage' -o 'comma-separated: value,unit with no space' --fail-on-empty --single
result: 0.35,V
